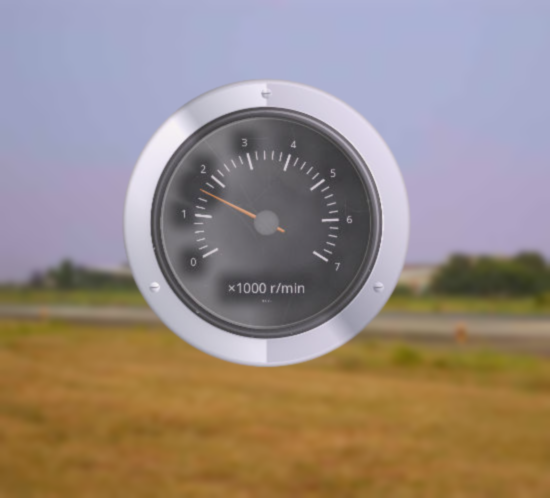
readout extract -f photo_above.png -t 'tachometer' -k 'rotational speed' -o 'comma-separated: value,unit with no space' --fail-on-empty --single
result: 1600,rpm
